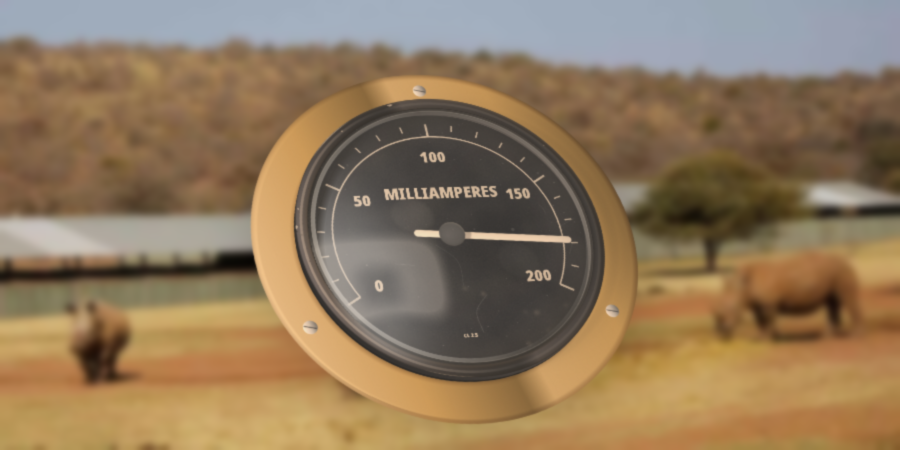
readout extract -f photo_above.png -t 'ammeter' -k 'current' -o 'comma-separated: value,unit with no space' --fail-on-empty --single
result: 180,mA
